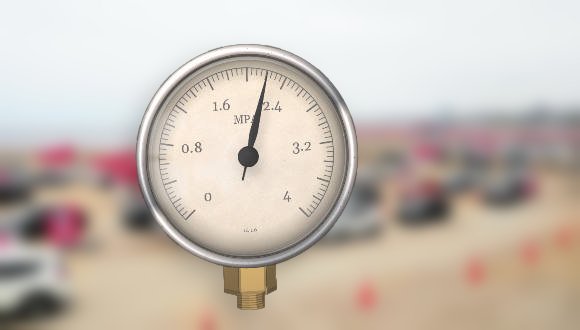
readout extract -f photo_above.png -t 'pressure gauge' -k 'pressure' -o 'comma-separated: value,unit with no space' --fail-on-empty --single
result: 2.2,MPa
